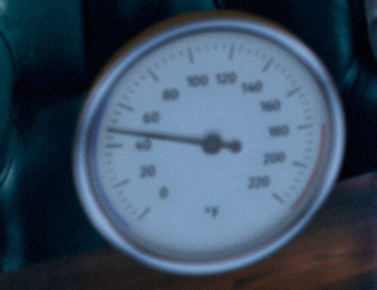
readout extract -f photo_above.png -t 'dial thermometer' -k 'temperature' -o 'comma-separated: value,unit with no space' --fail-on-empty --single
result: 48,°F
